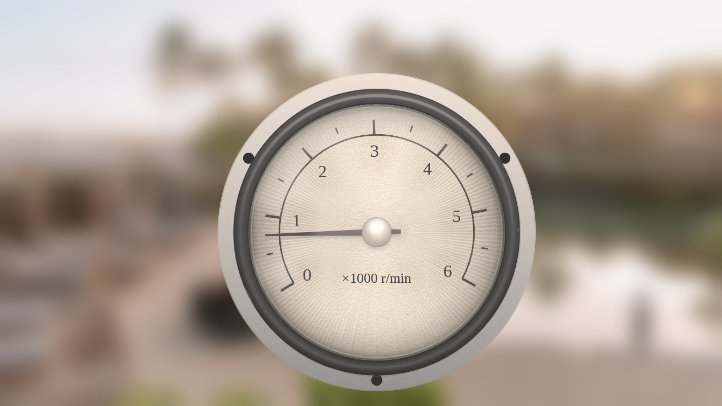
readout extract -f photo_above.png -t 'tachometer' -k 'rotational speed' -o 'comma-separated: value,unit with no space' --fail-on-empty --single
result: 750,rpm
